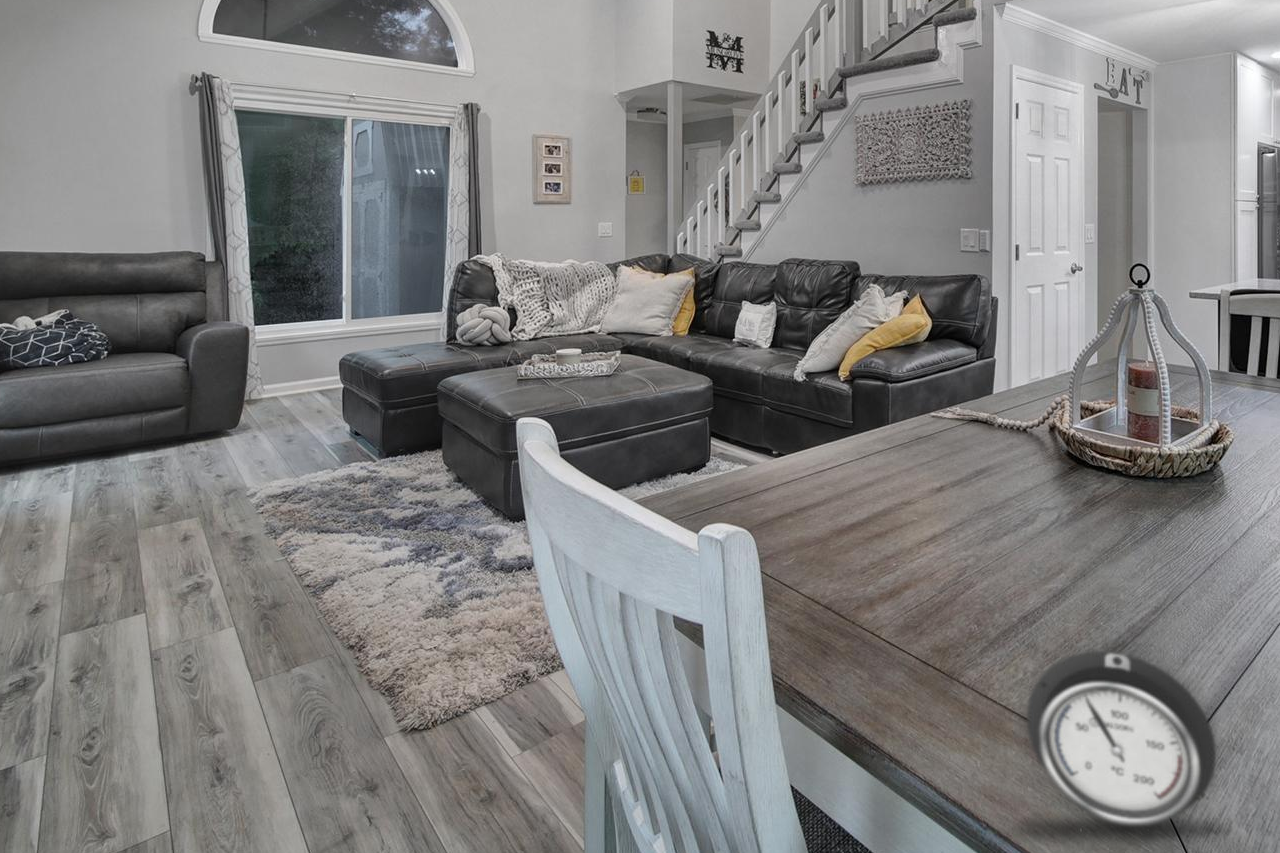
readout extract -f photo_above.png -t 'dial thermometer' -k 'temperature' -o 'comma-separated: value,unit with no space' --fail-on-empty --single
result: 75,°C
